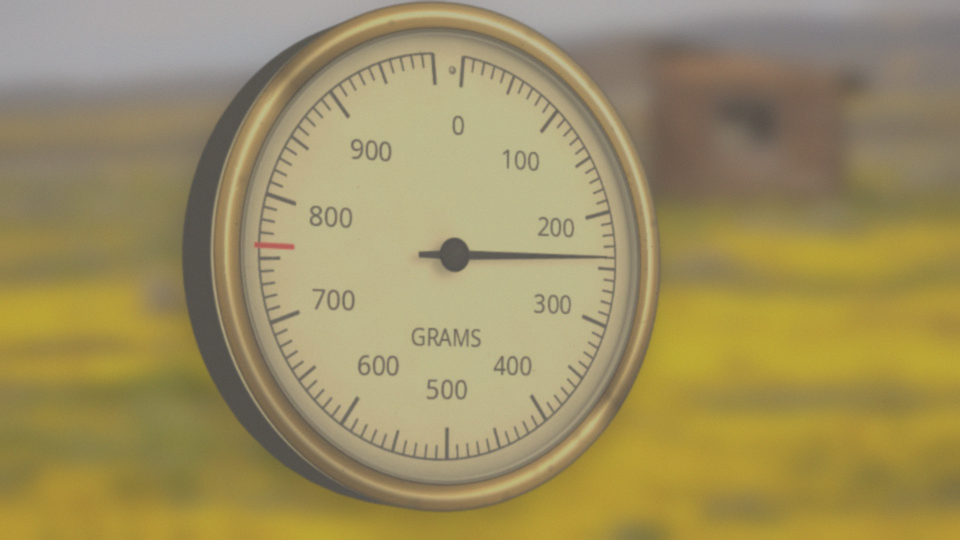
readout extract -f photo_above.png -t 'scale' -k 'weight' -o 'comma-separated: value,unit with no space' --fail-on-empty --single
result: 240,g
